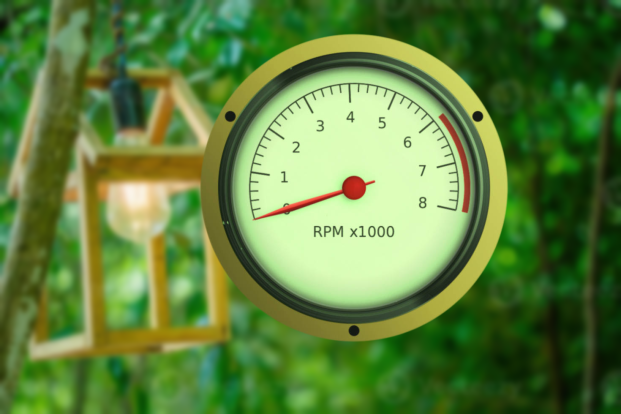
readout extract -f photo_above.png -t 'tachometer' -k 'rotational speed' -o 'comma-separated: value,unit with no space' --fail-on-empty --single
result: 0,rpm
